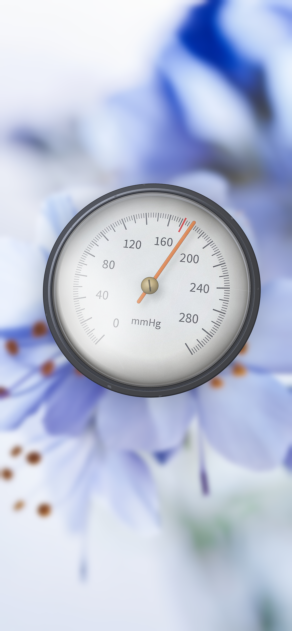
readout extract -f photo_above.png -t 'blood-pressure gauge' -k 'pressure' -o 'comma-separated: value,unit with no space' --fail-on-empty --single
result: 180,mmHg
